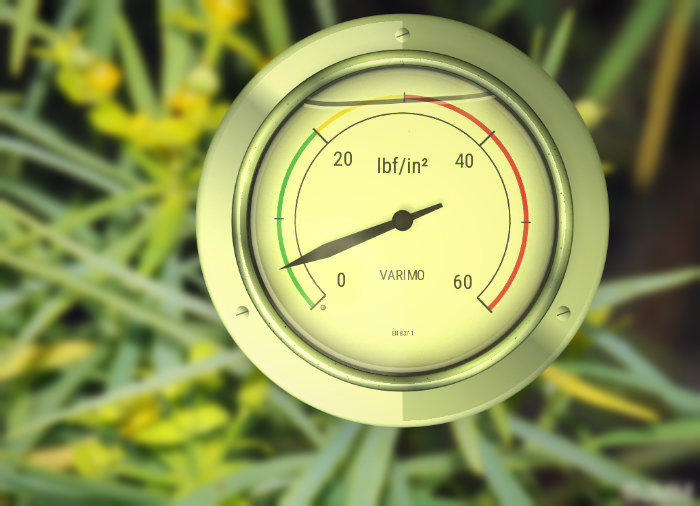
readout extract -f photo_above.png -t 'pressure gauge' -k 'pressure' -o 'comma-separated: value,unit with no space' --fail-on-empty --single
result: 5,psi
